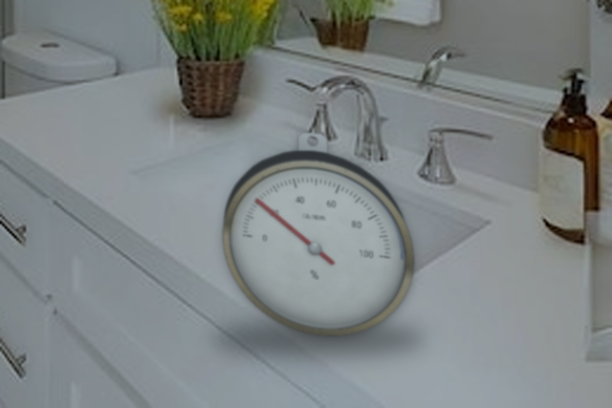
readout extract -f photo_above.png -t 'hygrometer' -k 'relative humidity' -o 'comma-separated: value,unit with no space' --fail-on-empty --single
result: 20,%
